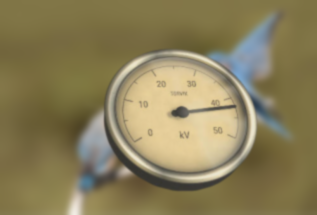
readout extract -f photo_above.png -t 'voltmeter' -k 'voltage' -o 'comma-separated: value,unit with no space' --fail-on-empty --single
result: 42.5,kV
